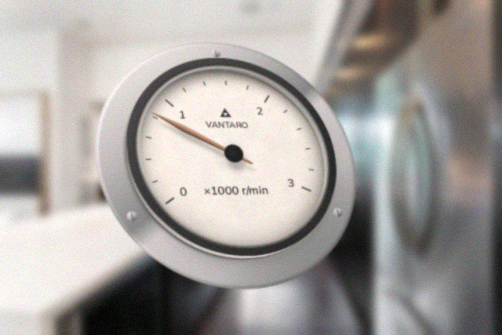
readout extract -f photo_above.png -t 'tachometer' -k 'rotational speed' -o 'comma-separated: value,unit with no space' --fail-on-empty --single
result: 800,rpm
